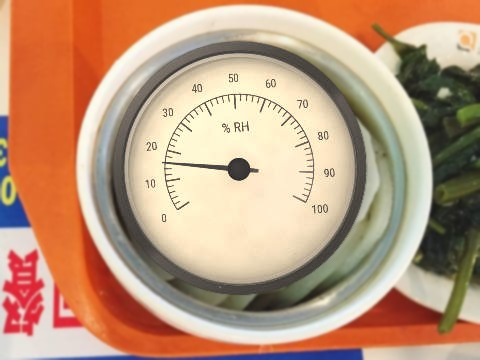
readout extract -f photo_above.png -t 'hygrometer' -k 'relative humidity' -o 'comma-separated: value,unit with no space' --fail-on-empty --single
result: 16,%
